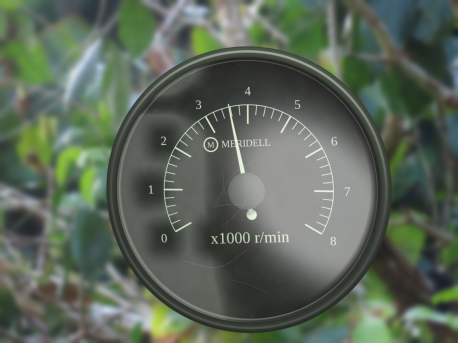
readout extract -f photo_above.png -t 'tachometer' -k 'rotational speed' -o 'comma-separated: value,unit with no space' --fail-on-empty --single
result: 3600,rpm
